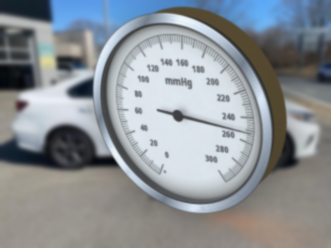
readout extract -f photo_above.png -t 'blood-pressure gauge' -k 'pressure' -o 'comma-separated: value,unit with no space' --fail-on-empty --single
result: 250,mmHg
